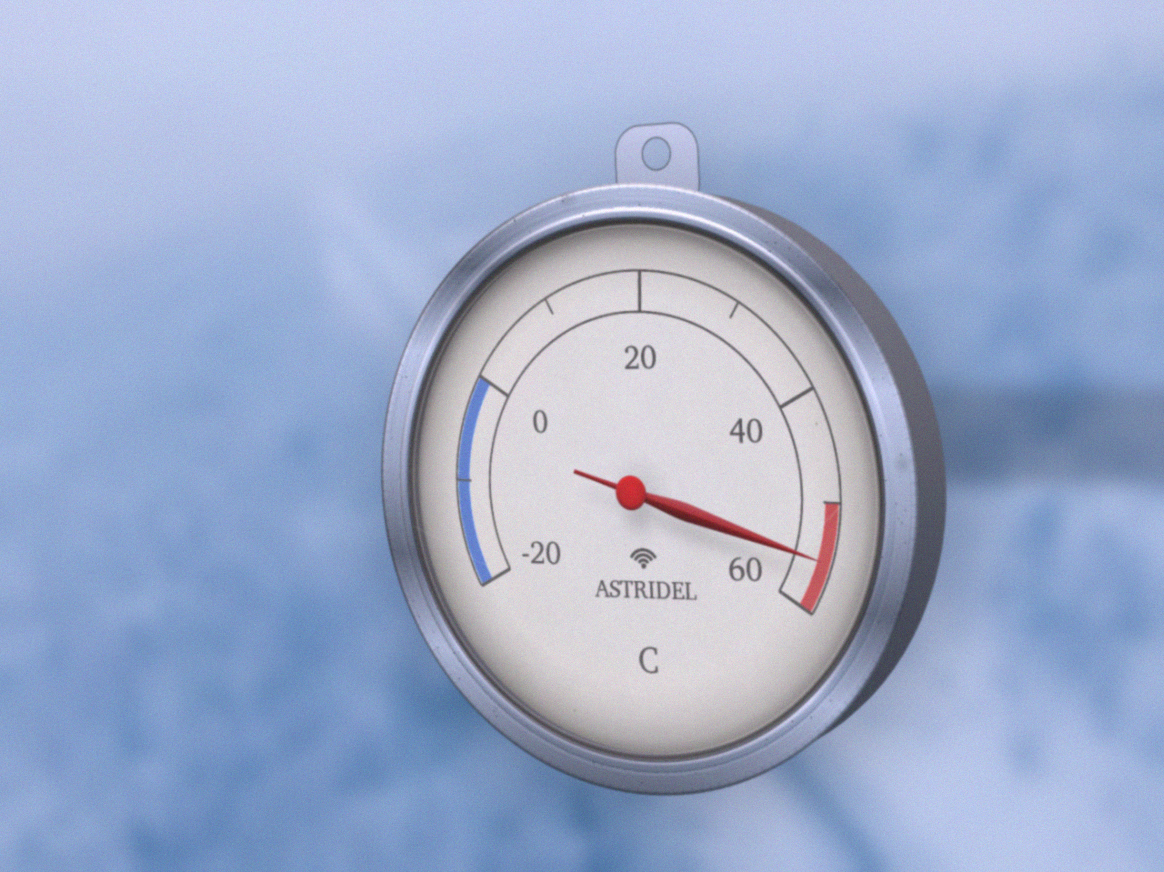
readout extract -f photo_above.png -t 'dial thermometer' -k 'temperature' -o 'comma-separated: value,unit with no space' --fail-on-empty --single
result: 55,°C
